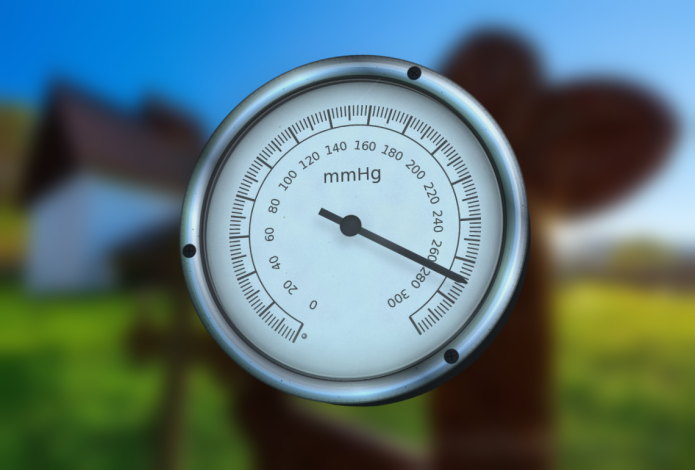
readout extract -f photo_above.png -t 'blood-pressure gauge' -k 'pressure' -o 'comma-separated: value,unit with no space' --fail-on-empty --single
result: 270,mmHg
